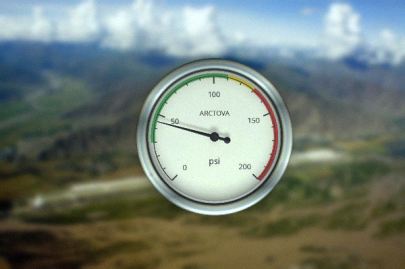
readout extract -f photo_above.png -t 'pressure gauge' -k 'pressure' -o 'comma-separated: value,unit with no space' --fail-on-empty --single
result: 45,psi
